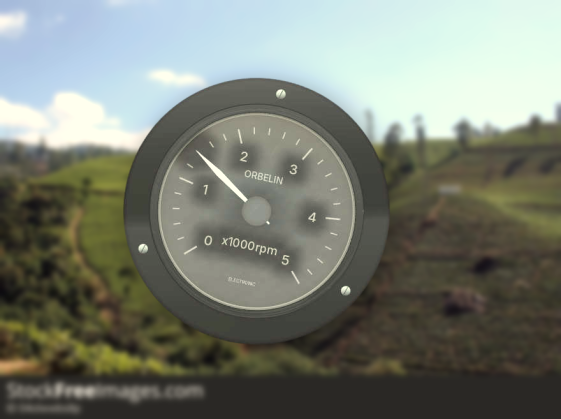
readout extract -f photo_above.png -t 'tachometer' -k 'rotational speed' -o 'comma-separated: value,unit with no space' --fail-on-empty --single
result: 1400,rpm
